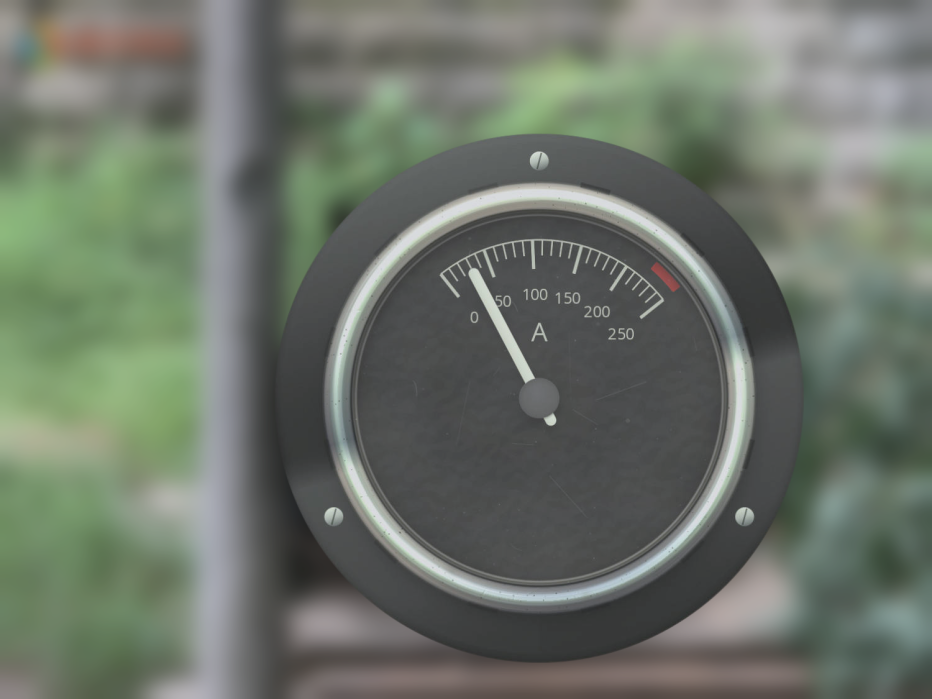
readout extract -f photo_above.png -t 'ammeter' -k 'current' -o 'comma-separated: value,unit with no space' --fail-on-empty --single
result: 30,A
